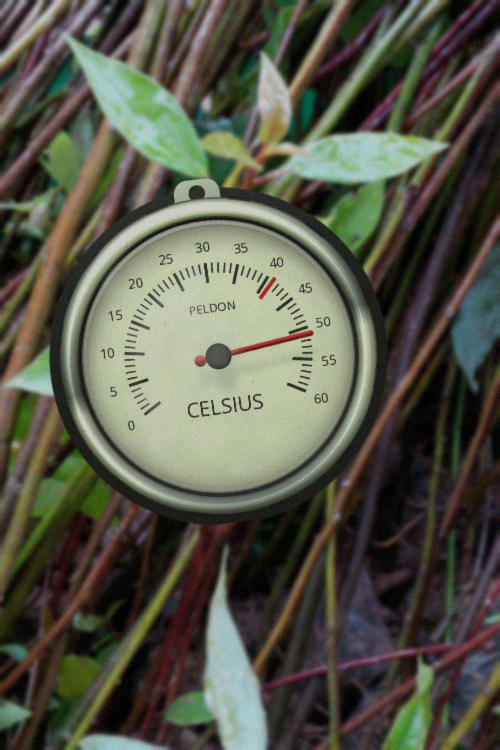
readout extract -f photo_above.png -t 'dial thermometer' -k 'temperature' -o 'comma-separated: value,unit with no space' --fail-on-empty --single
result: 51,°C
